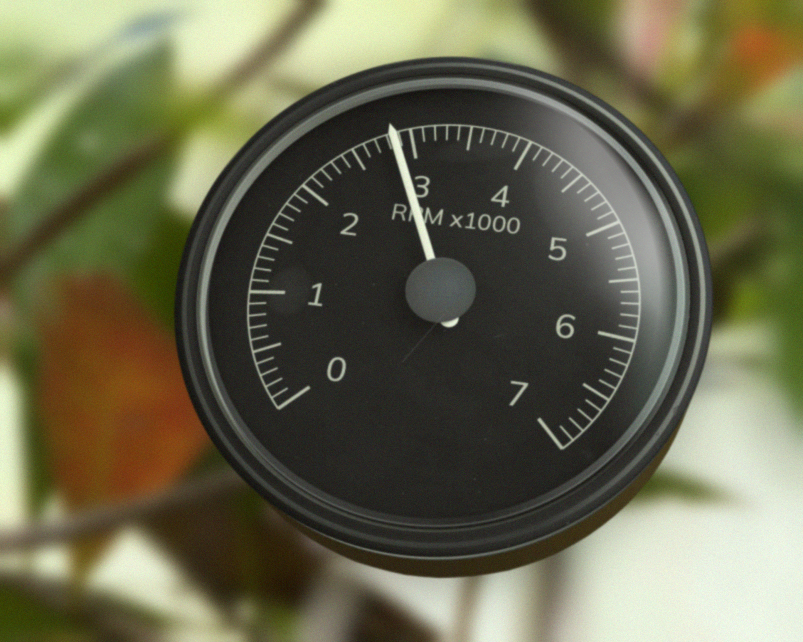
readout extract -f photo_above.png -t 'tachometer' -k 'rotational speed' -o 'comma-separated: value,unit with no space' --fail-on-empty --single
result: 2850,rpm
